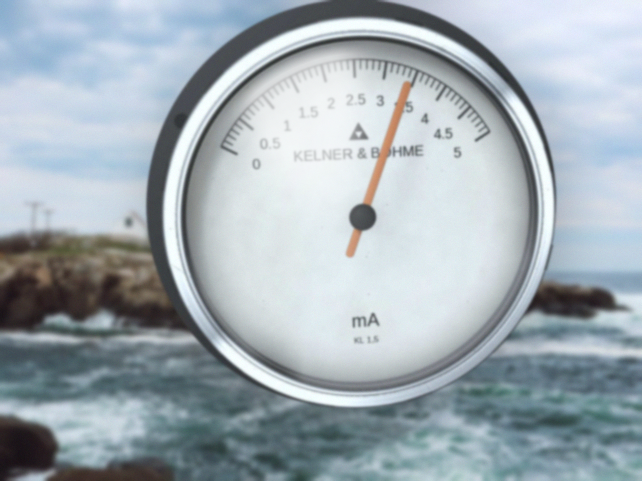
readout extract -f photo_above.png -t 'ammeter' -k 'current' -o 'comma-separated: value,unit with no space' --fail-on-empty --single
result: 3.4,mA
